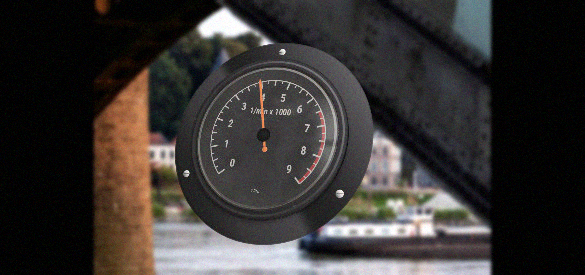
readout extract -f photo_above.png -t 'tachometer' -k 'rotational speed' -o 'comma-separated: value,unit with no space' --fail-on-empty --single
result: 4000,rpm
